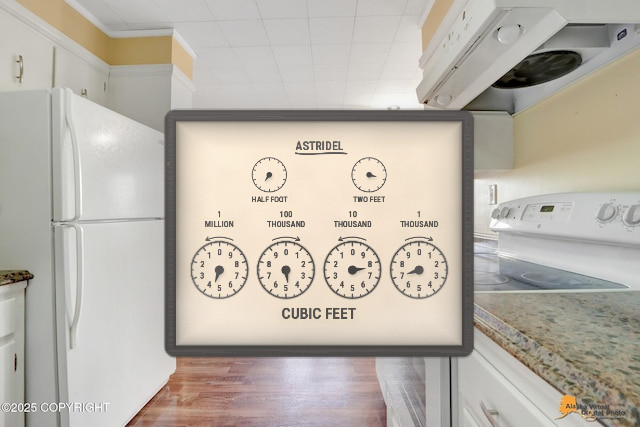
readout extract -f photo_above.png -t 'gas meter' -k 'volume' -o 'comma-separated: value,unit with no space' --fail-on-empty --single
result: 447700,ft³
